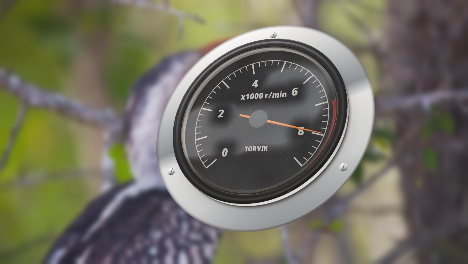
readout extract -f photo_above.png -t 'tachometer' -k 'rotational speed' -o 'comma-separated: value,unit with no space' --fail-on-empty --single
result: 8000,rpm
